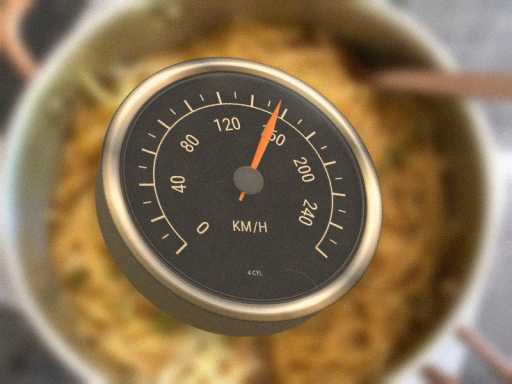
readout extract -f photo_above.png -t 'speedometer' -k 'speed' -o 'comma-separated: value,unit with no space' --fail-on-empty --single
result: 155,km/h
